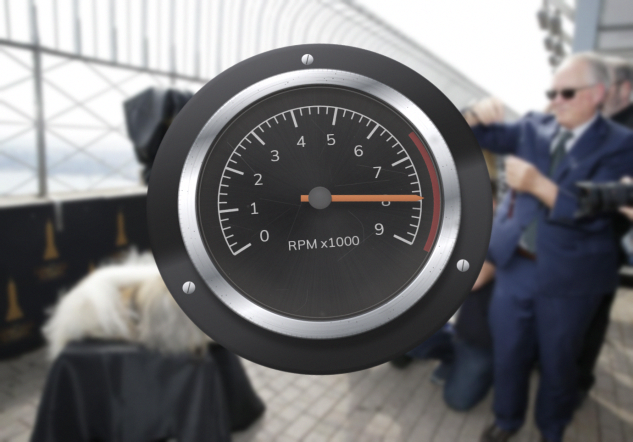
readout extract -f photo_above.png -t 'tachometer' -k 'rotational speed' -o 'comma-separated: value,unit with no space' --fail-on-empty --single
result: 8000,rpm
